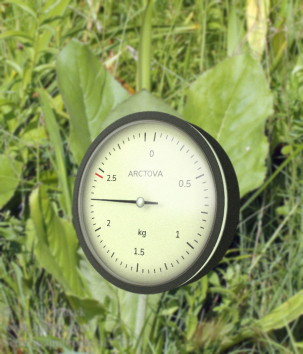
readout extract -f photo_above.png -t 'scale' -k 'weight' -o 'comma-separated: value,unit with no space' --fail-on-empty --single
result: 2.25,kg
